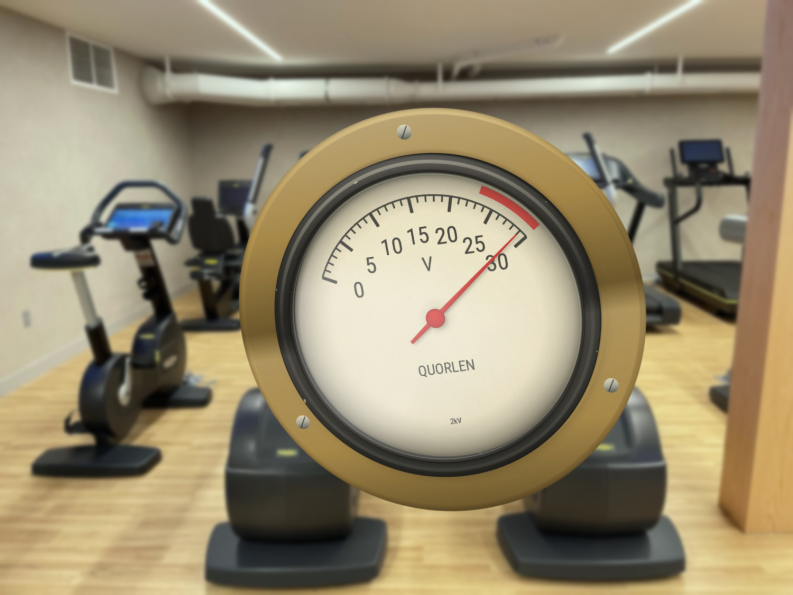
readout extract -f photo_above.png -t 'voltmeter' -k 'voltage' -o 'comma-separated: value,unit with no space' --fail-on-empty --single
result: 29,V
